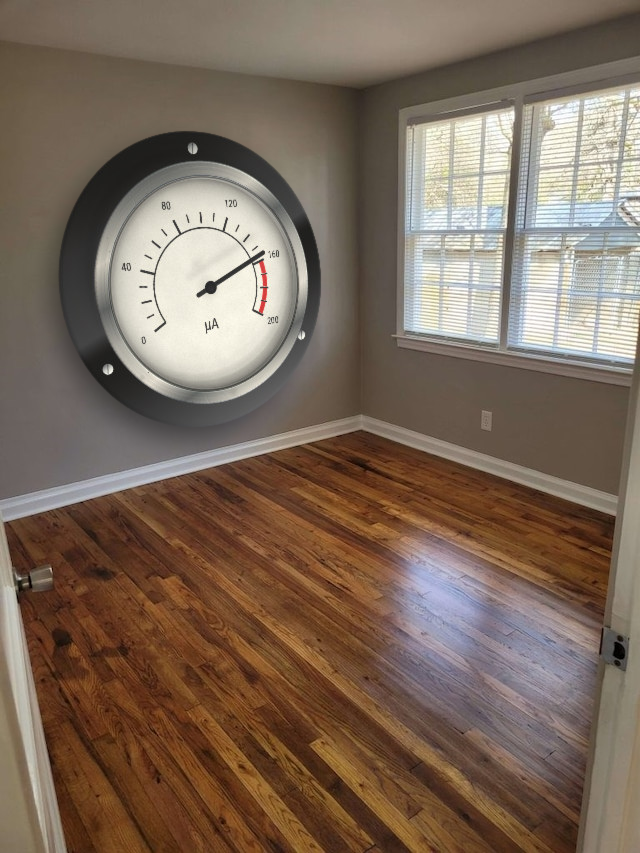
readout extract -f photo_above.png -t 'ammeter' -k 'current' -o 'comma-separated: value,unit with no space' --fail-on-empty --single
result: 155,µA
